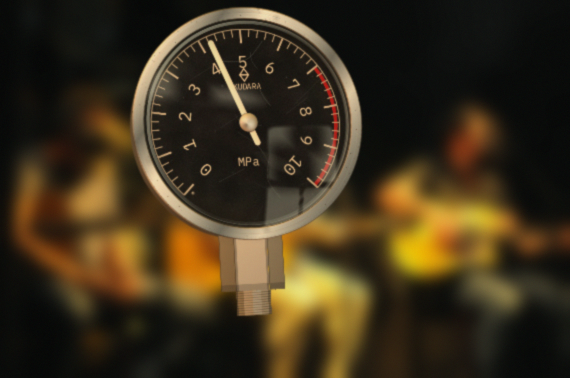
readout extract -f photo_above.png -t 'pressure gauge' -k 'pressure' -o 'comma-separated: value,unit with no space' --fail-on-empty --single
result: 4.2,MPa
